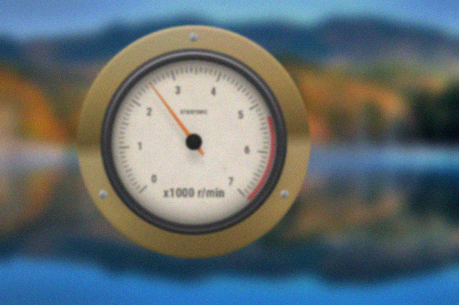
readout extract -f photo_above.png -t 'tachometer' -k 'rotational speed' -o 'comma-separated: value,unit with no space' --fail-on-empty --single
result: 2500,rpm
